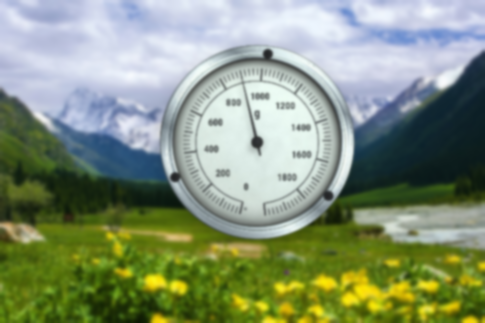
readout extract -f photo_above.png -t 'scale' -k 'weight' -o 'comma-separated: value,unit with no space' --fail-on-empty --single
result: 900,g
